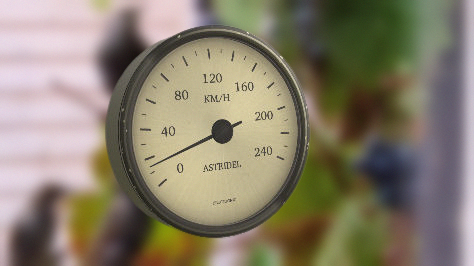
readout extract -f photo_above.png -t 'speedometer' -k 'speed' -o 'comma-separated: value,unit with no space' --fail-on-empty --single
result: 15,km/h
